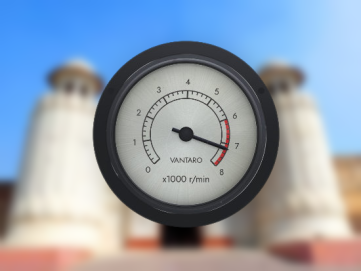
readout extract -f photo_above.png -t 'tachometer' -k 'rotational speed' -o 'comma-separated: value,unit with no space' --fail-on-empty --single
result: 7200,rpm
